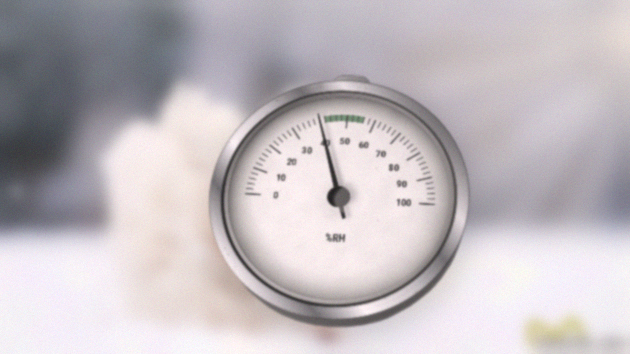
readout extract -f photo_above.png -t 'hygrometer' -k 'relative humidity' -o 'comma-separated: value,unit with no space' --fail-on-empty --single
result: 40,%
